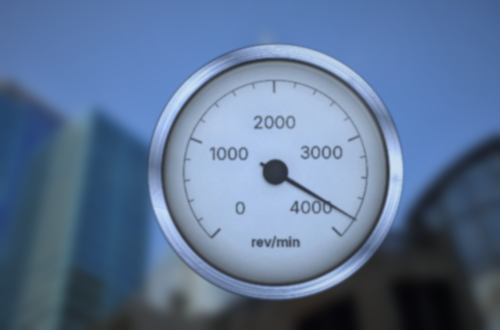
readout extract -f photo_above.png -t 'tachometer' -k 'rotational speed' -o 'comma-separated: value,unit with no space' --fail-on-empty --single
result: 3800,rpm
